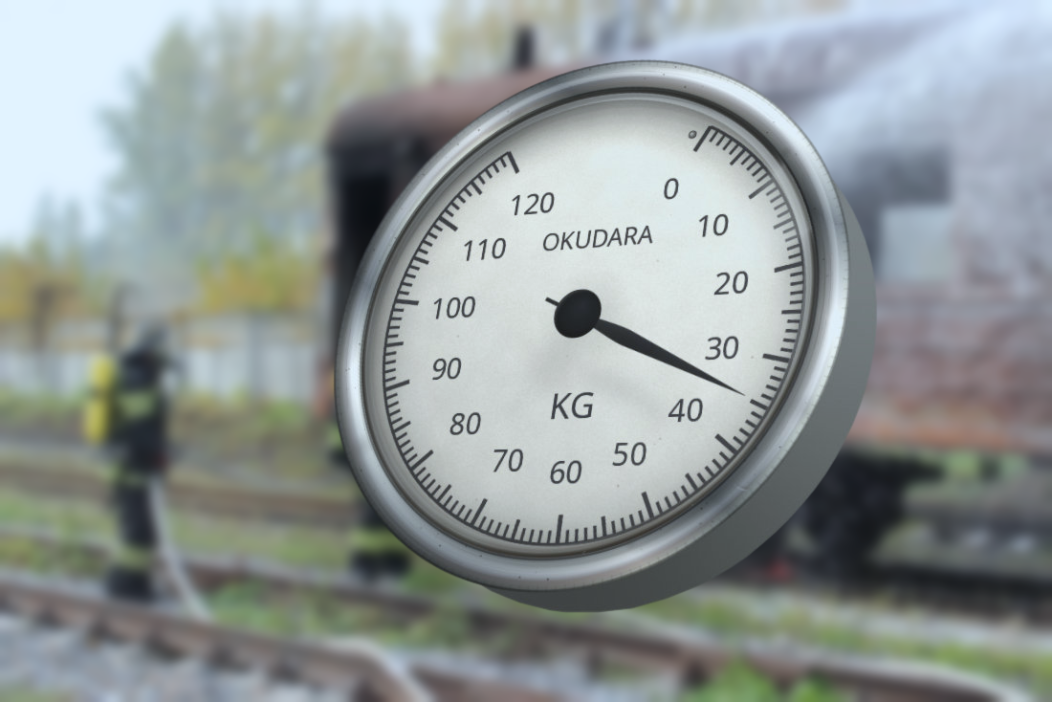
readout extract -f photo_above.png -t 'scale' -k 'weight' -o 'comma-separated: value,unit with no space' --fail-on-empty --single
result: 35,kg
